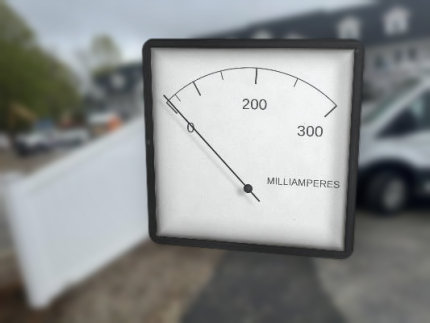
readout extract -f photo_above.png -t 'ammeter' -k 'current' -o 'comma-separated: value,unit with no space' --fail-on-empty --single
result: 25,mA
